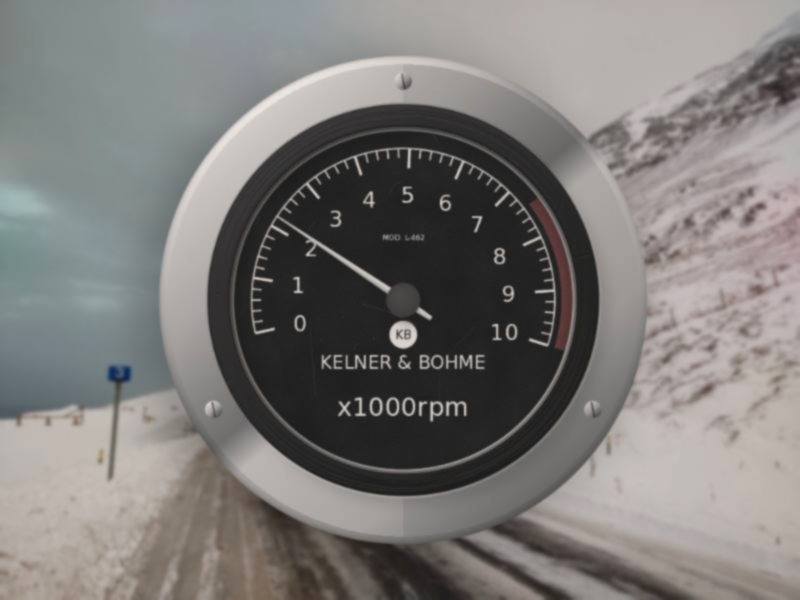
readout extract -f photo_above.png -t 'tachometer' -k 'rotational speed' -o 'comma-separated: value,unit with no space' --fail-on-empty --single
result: 2200,rpm
